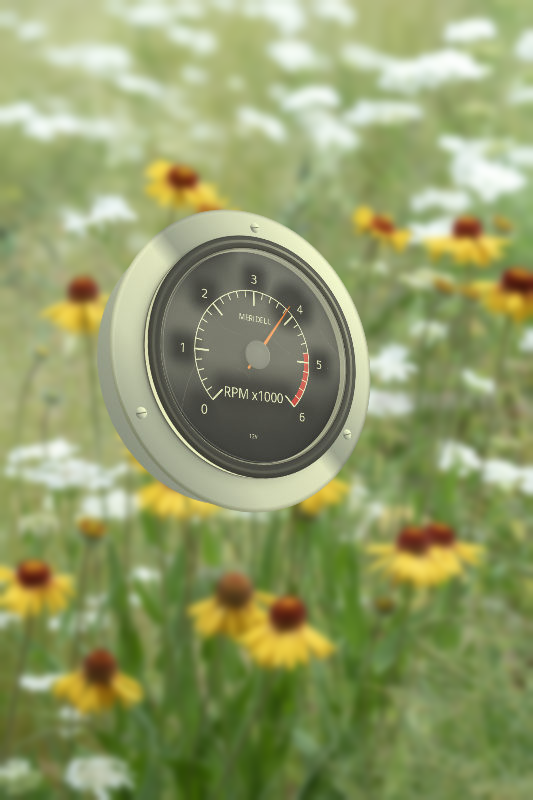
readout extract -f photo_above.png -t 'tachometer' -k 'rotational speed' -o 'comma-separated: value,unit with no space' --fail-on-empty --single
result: 3800,rpm
